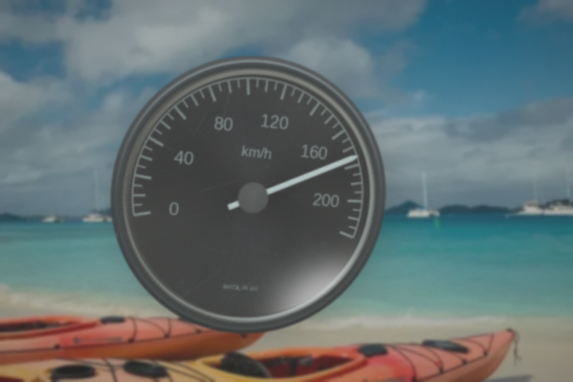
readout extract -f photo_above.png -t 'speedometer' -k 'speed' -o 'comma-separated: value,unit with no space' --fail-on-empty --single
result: 175,km/h
